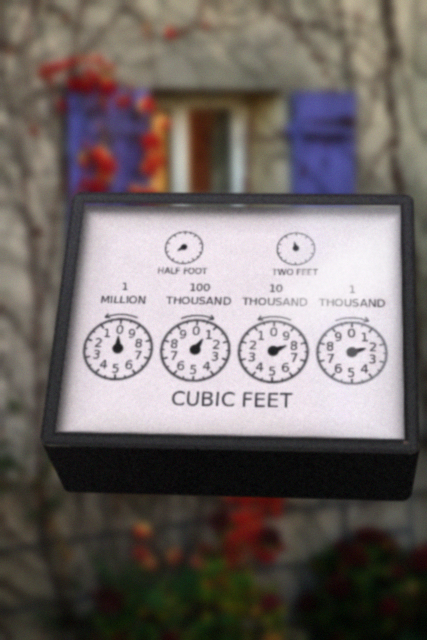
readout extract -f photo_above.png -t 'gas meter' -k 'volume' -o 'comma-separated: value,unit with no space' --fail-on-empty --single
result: 8200,ft³
